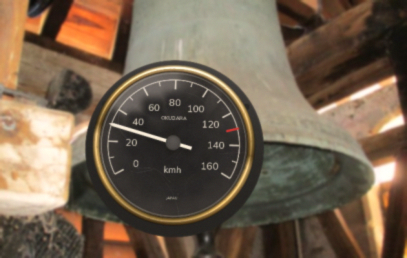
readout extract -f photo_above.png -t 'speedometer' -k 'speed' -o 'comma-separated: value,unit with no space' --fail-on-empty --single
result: 30,km/h
